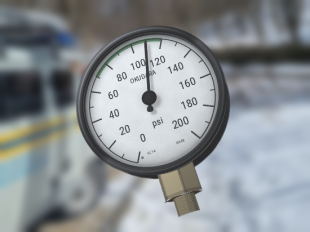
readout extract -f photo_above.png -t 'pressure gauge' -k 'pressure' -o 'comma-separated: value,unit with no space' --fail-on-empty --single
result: 110,psi
